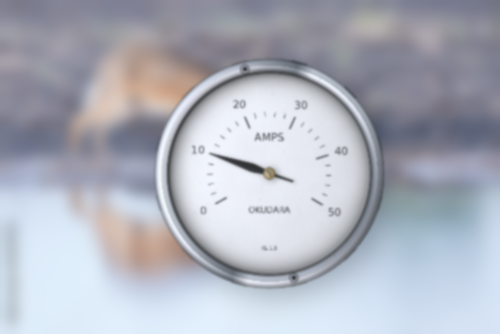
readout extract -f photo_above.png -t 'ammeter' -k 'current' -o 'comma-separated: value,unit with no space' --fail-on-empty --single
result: 10,A
